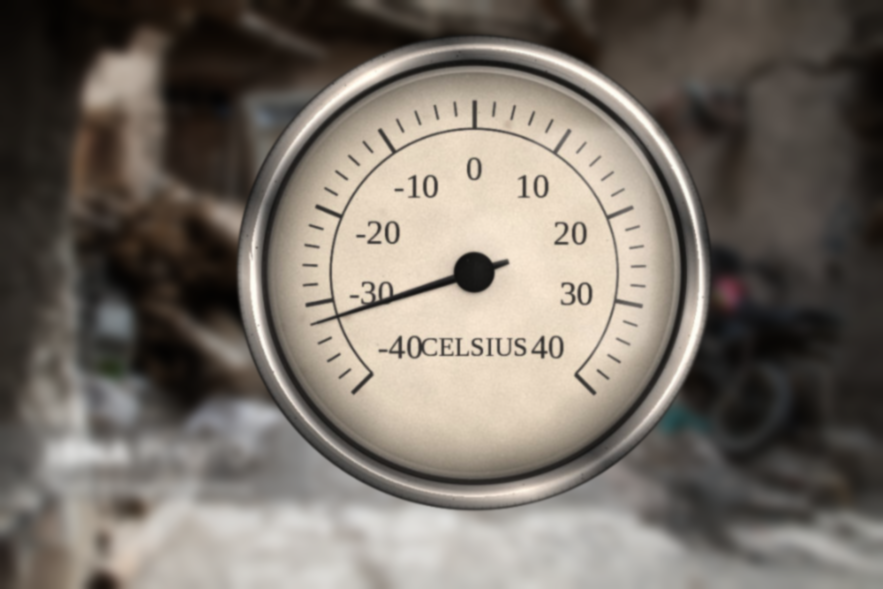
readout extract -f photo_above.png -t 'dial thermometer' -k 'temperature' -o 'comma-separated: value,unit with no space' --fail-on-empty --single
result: -32,°C
